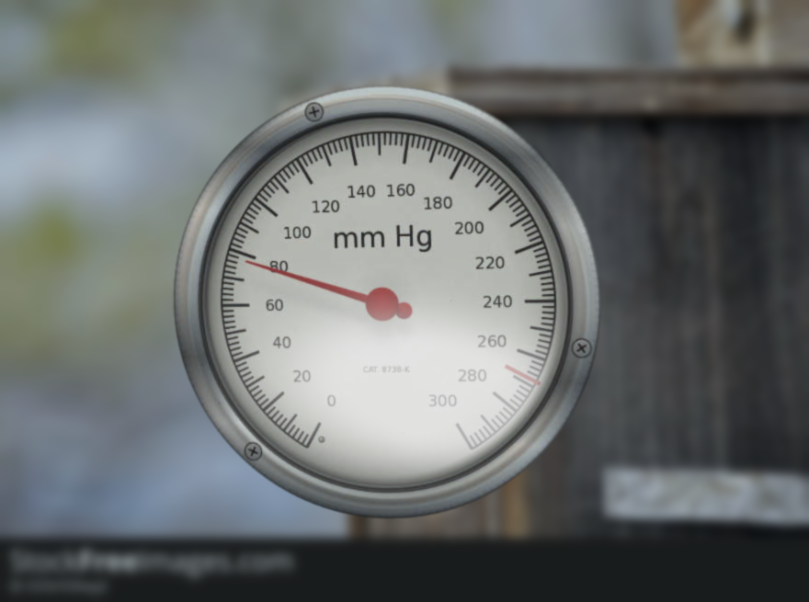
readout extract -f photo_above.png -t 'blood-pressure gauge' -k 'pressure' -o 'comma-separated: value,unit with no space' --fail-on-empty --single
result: 78,mmHg
